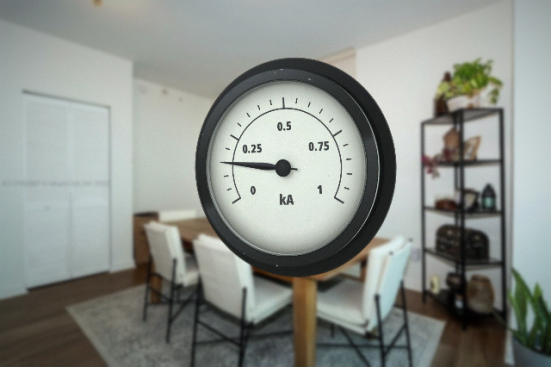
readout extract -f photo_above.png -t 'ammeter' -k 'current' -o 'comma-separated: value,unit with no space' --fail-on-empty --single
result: 0.15,kA
